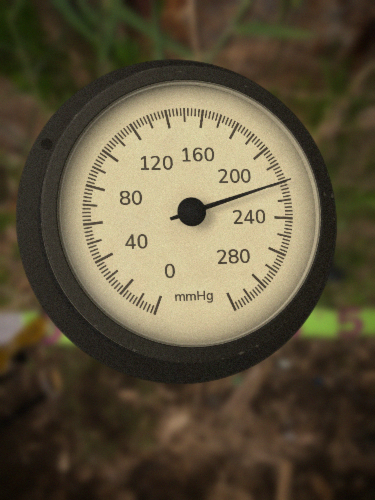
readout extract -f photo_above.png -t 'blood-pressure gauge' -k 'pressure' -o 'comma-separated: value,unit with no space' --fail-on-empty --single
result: 220,mmHg
